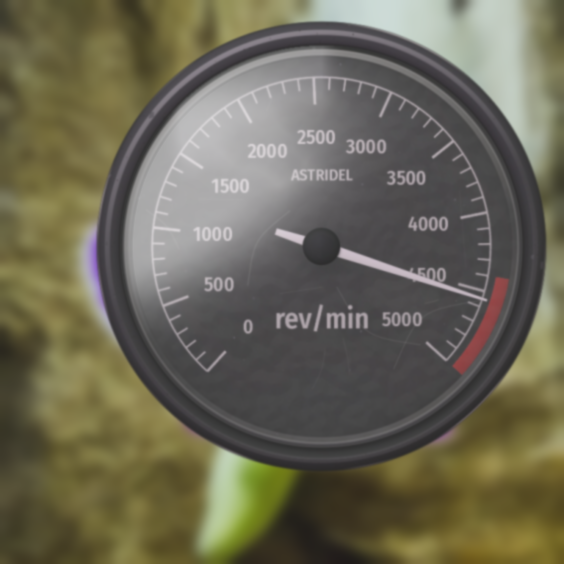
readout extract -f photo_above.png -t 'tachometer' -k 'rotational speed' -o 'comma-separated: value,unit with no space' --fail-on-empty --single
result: 4550,rpm
